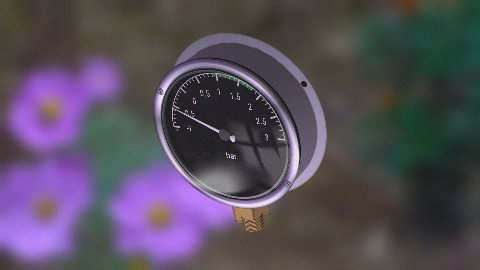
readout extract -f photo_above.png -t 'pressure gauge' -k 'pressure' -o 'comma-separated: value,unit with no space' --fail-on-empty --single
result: -0.5,bar
